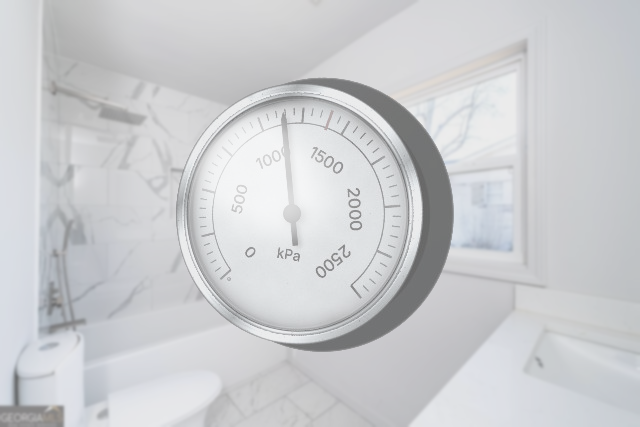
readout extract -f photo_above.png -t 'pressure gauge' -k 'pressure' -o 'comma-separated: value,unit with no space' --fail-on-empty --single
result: 1150,kPa
